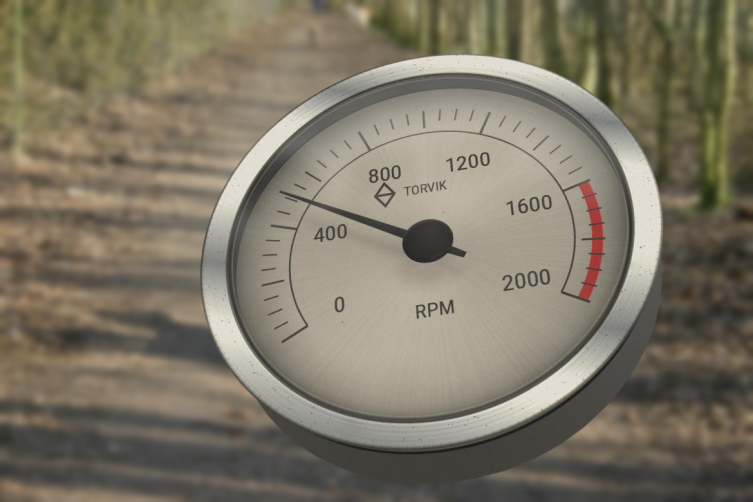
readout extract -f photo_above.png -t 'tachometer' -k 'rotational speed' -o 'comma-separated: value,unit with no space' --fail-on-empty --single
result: 500,rpm
